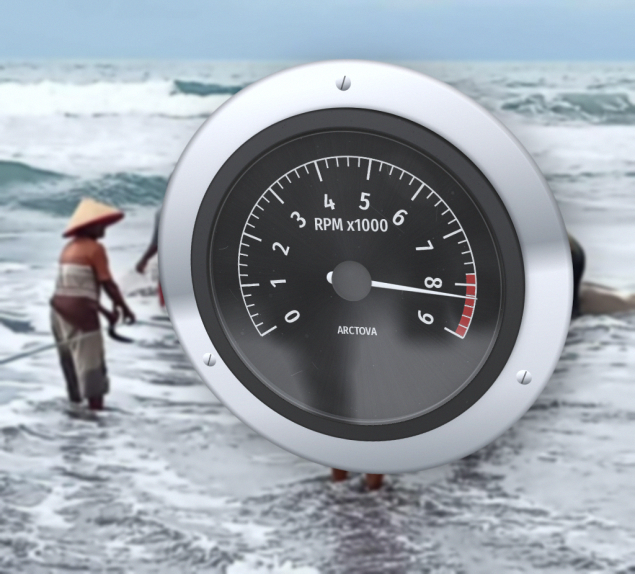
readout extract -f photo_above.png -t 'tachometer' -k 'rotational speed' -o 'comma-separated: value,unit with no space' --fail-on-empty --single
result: 8200,rpm
